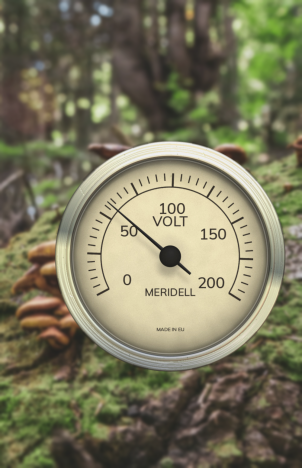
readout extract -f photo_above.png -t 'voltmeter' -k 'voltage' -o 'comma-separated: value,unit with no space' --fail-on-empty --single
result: 57.5,V
